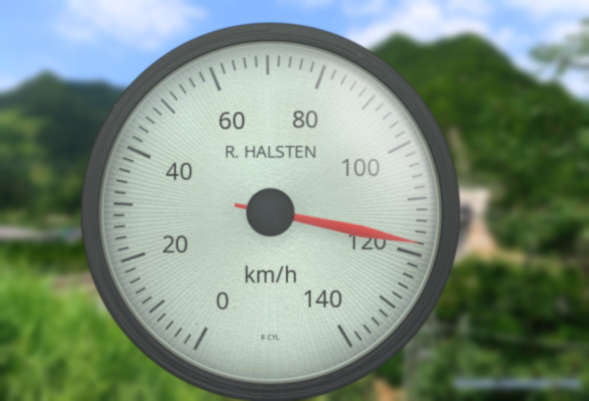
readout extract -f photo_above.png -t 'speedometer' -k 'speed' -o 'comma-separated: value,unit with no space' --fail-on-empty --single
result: 118,km/h
